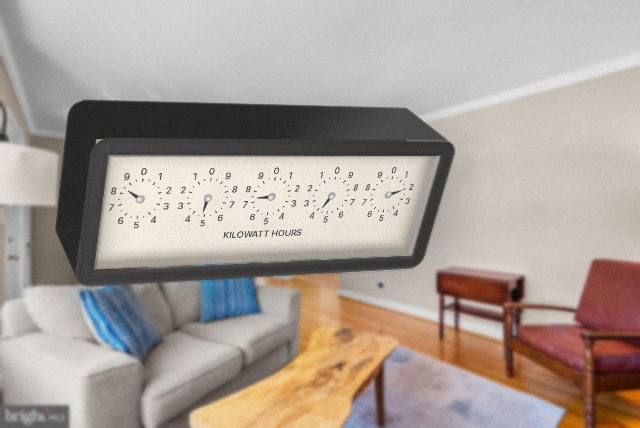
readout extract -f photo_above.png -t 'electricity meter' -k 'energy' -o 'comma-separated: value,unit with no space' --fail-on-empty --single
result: 84742,kWh
